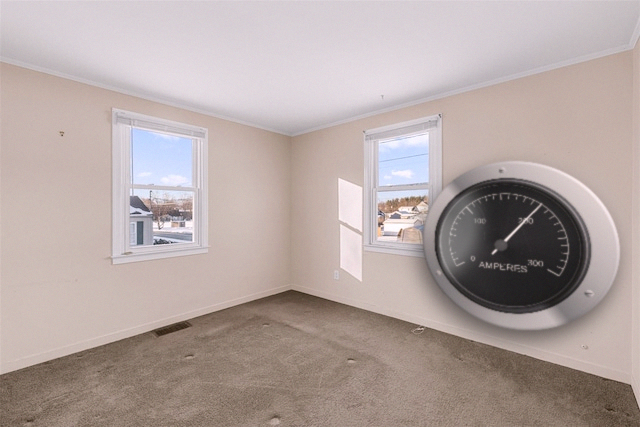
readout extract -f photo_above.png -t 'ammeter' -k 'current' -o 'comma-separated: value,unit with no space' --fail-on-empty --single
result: 200,A
